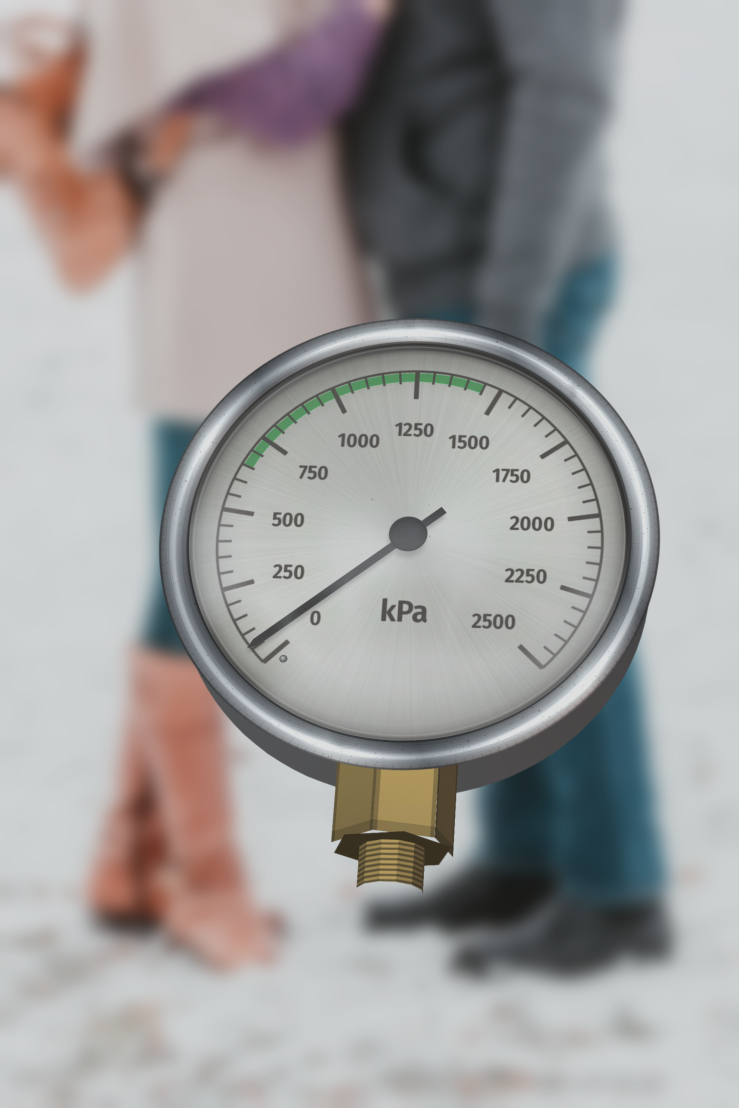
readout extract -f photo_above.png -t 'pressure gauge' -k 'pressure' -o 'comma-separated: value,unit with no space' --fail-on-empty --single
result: 50,kPa
